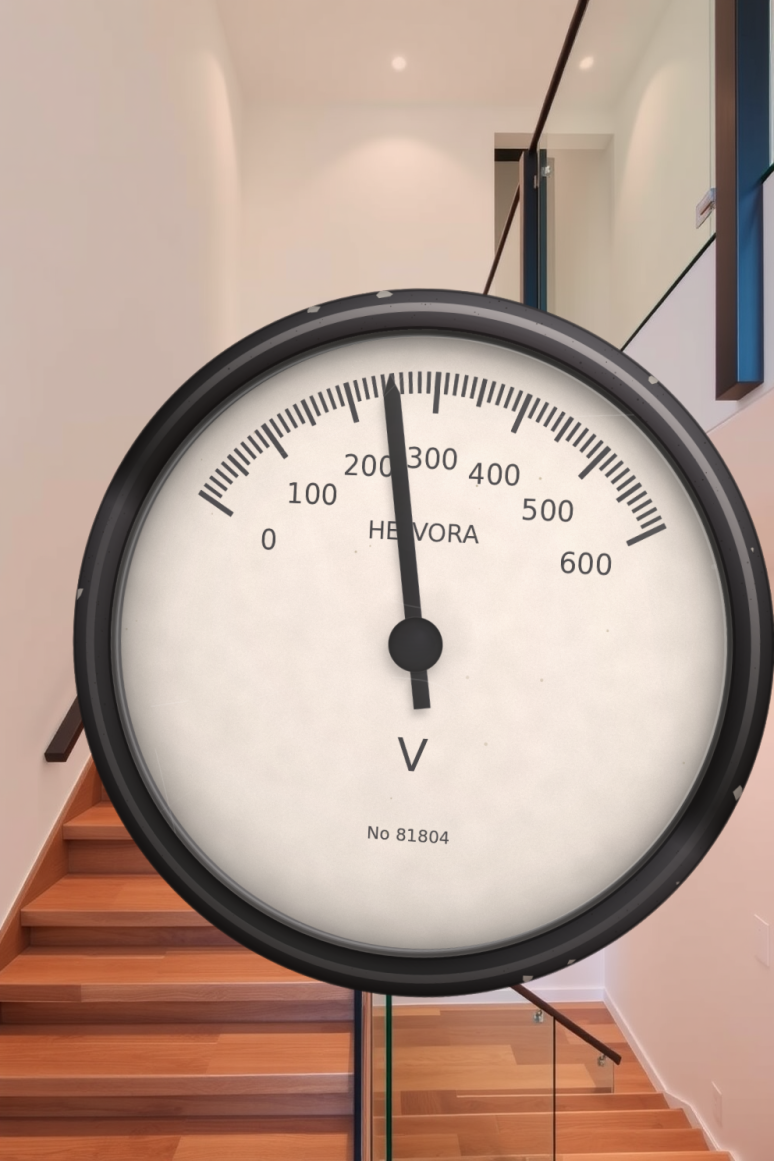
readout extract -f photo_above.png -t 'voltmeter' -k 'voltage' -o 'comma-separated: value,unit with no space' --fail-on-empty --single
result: 250,V
